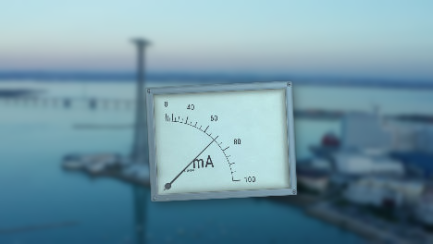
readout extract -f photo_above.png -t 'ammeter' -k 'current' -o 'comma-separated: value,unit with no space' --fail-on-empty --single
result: 70,mA
